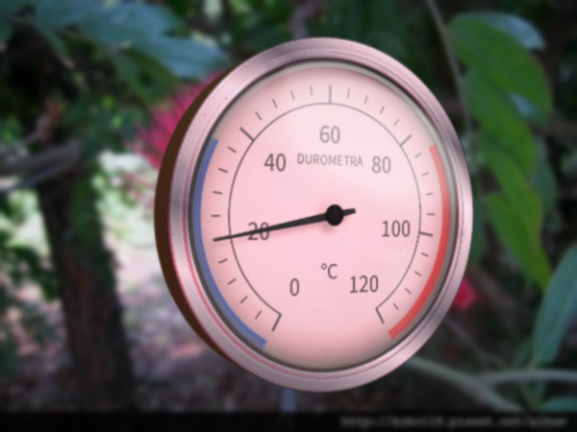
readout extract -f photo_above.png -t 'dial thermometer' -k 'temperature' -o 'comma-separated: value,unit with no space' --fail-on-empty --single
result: 20,°C
